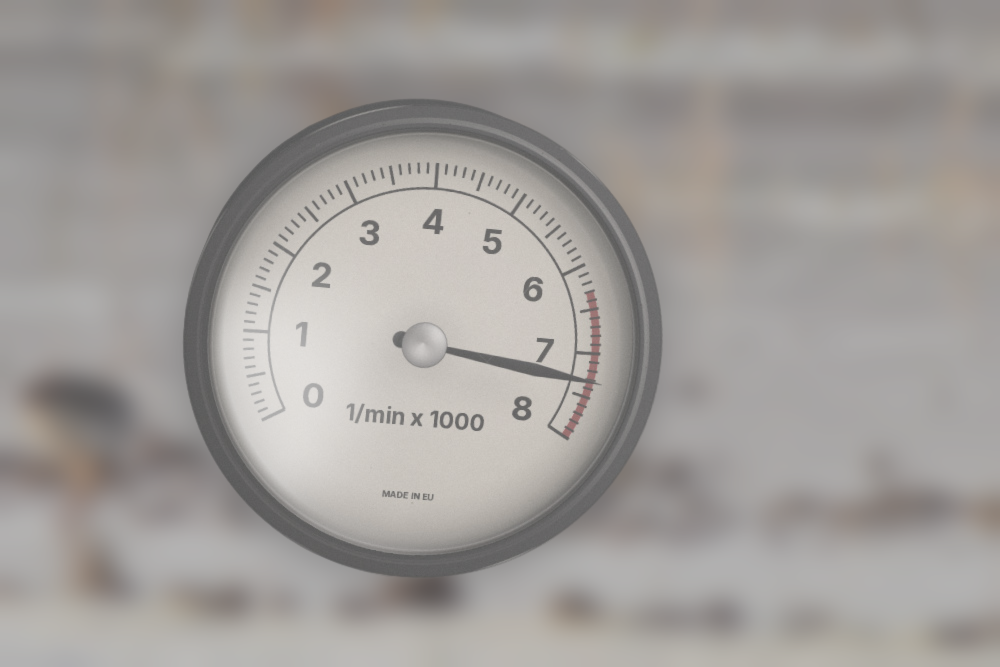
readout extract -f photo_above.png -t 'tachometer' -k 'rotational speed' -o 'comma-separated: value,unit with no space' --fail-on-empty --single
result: 7300,rpm
